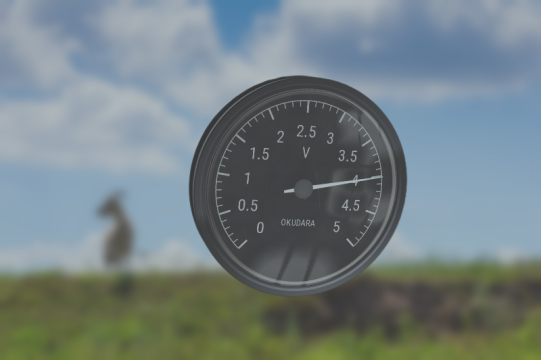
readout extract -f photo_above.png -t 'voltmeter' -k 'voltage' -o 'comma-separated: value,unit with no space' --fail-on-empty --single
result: 4,V
